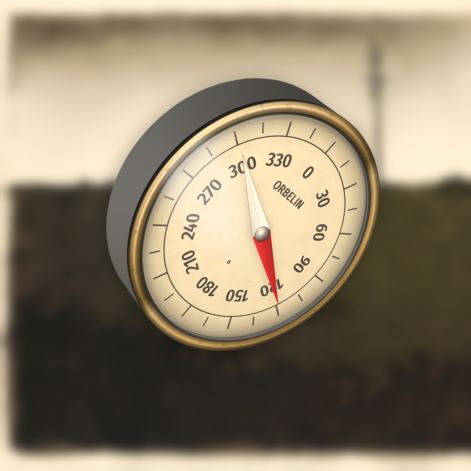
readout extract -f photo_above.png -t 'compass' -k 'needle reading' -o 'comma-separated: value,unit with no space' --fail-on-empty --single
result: 120,°
